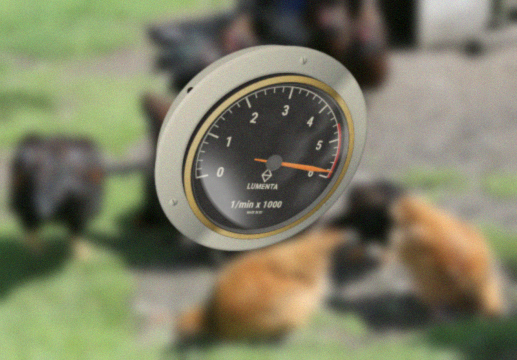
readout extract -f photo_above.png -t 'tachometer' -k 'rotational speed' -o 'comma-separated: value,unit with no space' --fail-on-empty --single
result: 5800,rpm
